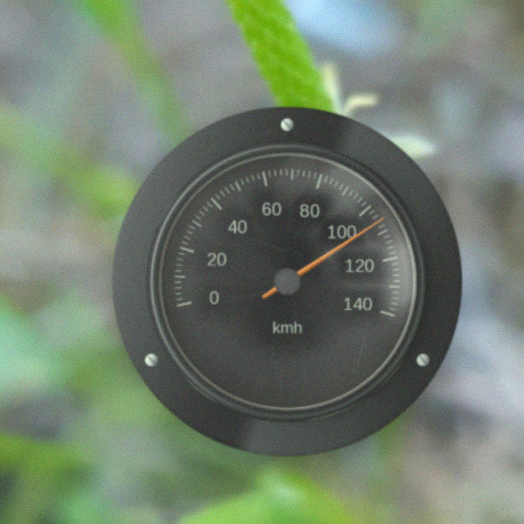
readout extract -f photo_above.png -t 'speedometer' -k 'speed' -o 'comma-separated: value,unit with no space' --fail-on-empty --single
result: 106,km/h
